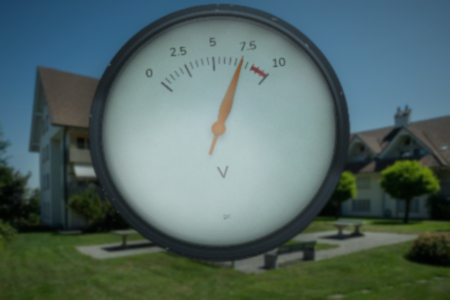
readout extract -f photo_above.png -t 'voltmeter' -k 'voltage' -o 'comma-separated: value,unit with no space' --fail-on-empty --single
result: 7.5,V
